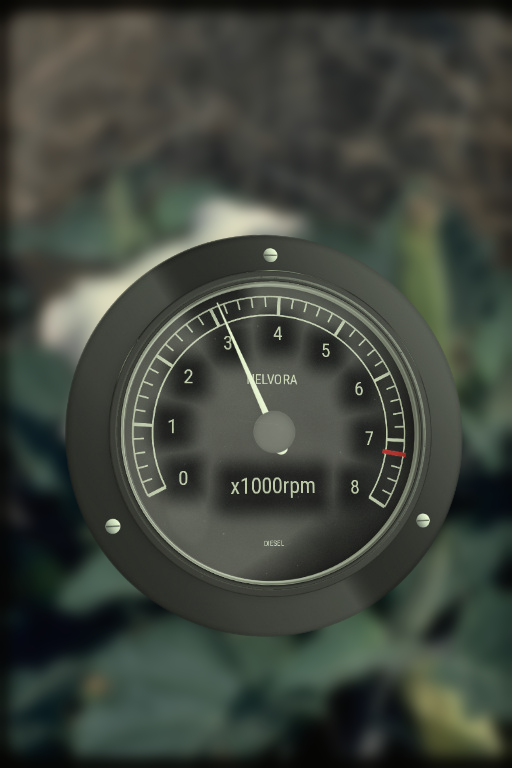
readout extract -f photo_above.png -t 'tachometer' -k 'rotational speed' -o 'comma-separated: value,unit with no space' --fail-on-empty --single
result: 3100,rpm
